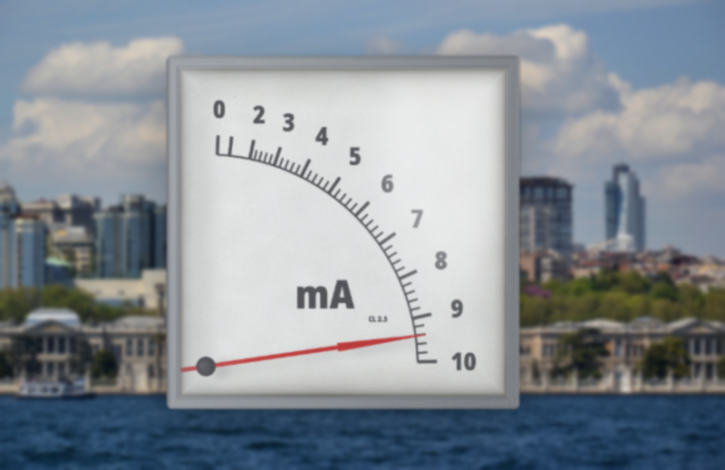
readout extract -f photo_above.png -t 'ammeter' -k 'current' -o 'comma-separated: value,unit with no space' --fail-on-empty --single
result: 9.4,mA
